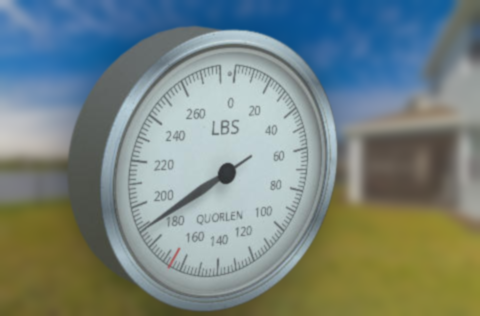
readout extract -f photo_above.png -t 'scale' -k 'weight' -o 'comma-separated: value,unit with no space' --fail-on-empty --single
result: 190,lb
